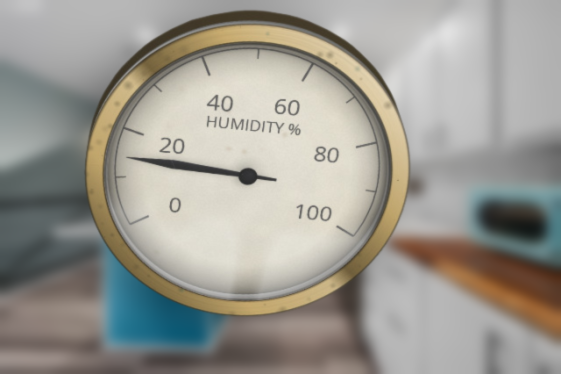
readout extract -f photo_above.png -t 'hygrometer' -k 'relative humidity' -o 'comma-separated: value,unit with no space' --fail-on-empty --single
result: 15,%
